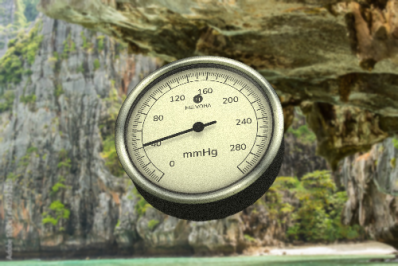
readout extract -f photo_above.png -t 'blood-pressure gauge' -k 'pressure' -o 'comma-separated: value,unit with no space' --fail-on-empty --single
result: 40,mmHg
